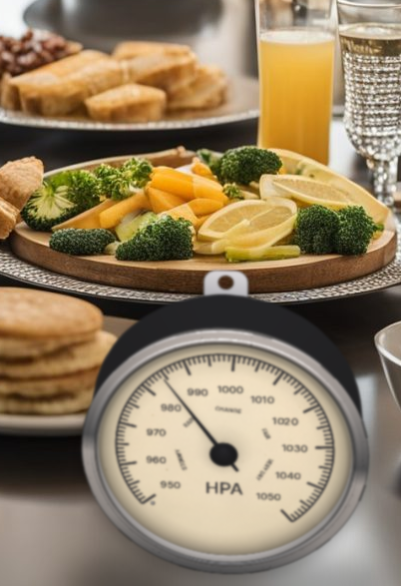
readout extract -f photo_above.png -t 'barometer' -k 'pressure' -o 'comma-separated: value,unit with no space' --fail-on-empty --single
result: 985,hPa
